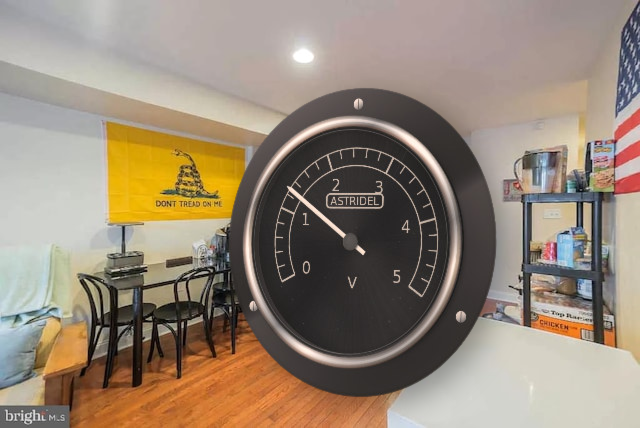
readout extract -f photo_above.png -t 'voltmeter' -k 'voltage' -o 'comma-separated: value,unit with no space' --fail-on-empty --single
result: 1.3,V
